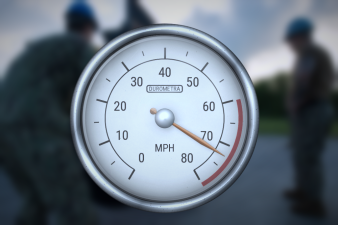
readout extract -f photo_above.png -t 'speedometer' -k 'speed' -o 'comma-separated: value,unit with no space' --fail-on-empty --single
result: 72.5,mph
